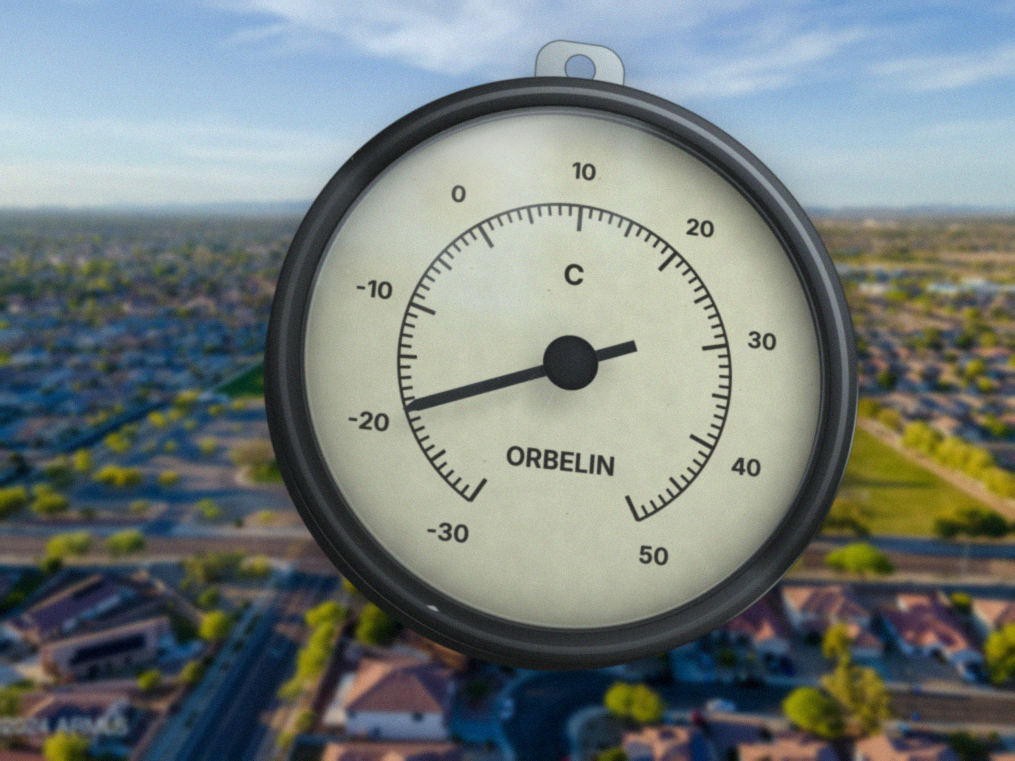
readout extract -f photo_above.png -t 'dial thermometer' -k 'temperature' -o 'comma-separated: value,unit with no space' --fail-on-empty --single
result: -20,°C
